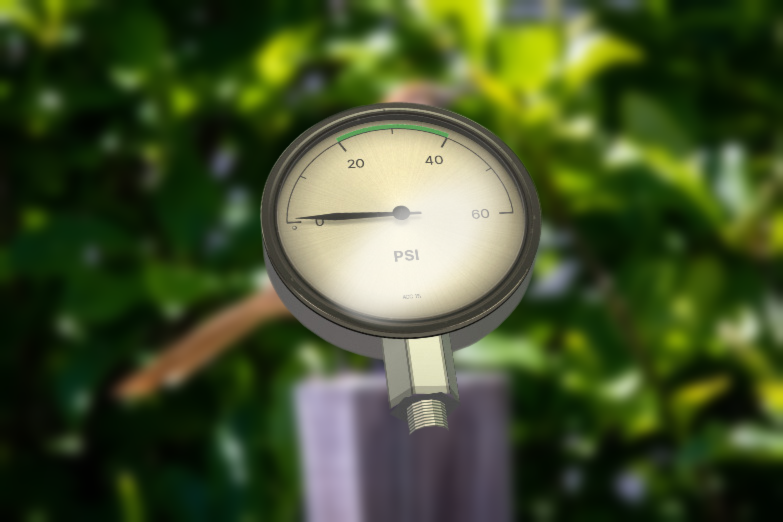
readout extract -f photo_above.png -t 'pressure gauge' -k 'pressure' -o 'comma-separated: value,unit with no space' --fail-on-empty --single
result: 0,psi
